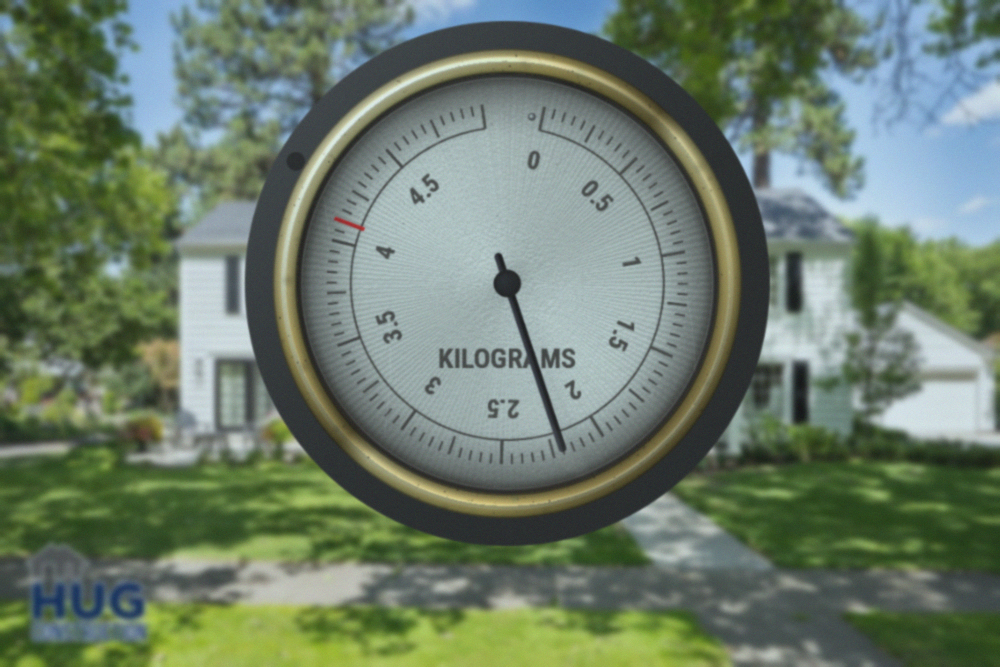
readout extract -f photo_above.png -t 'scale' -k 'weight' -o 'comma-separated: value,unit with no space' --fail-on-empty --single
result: 2.2,kg
